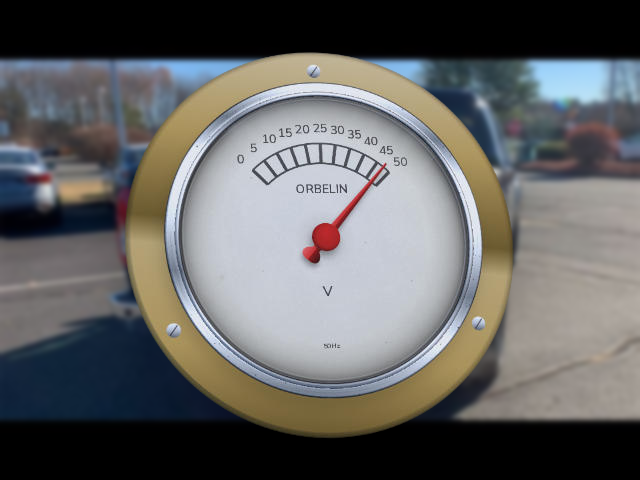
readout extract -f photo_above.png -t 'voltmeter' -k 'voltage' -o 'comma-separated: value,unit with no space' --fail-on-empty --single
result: 47.5,V
